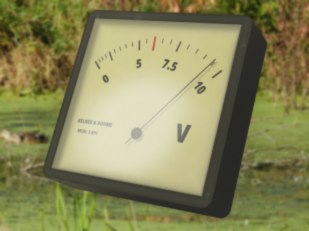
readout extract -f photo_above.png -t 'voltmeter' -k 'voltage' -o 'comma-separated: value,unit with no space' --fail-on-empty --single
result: 9.5,V
